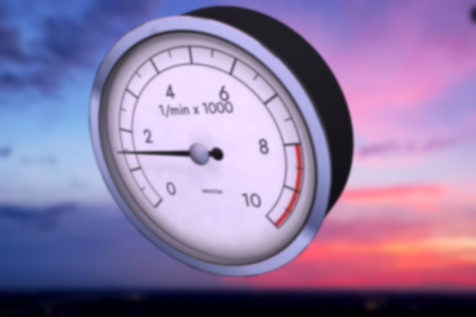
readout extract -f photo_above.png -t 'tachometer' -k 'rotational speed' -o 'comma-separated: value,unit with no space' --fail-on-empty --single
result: 1500,rpm
